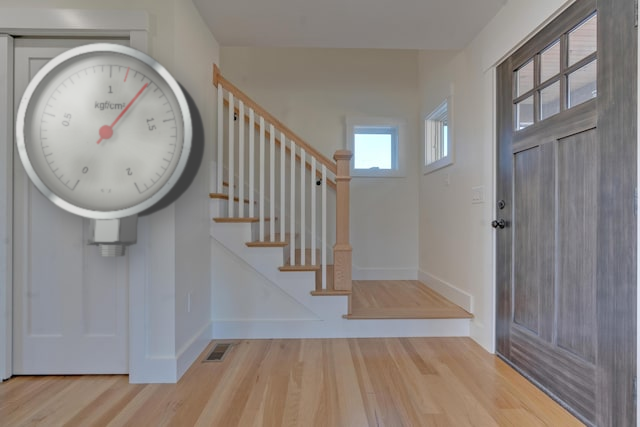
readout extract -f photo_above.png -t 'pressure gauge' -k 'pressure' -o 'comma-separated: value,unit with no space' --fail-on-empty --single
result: 1.25,kg/cm²
